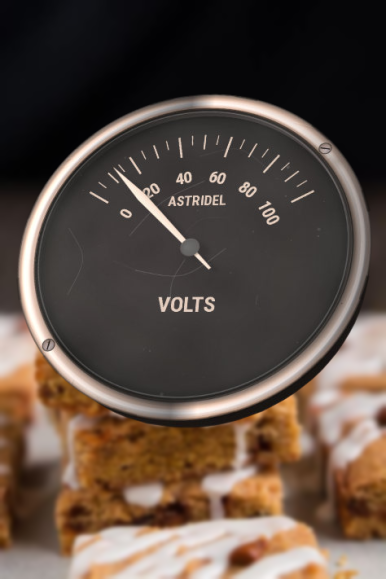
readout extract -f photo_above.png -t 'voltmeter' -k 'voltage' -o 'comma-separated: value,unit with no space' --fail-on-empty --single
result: 12.5,V
